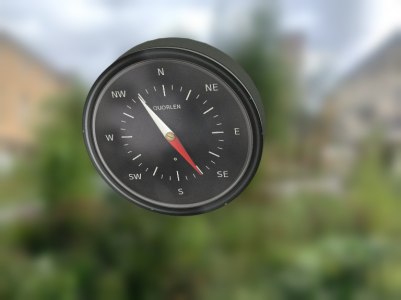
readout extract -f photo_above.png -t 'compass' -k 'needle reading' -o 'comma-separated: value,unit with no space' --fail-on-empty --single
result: 150,°
